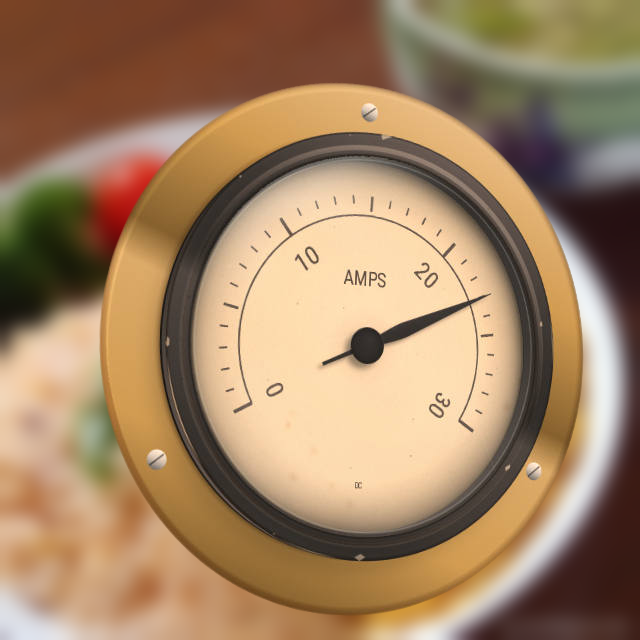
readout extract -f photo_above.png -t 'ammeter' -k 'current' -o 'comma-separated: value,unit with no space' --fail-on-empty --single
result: 23,A
